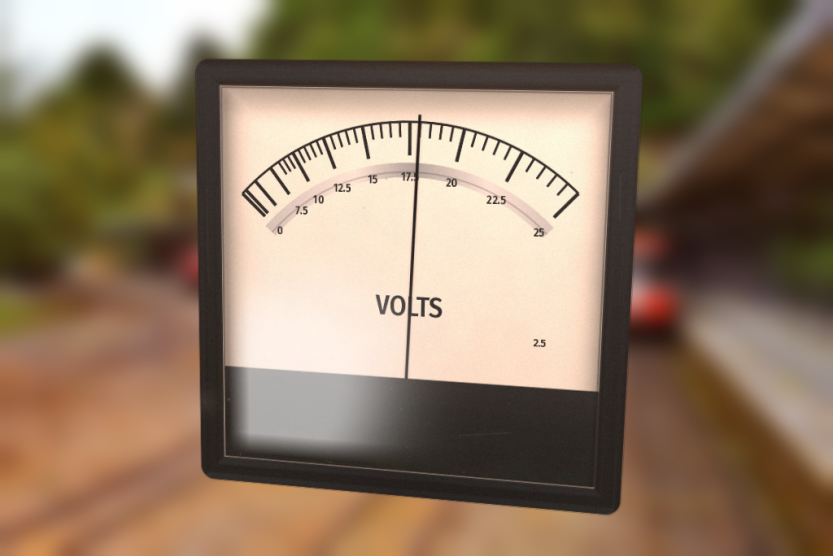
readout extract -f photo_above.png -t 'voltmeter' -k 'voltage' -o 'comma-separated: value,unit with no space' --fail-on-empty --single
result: 18,V
